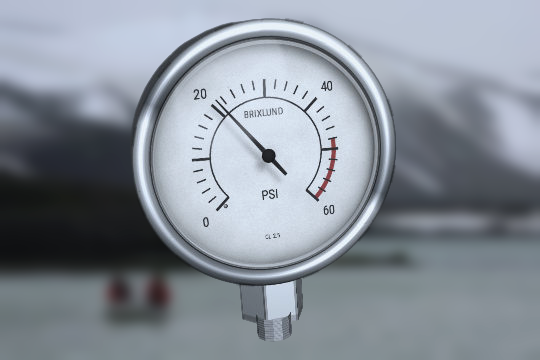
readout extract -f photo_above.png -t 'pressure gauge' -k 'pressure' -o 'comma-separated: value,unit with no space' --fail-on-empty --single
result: 21,psi
